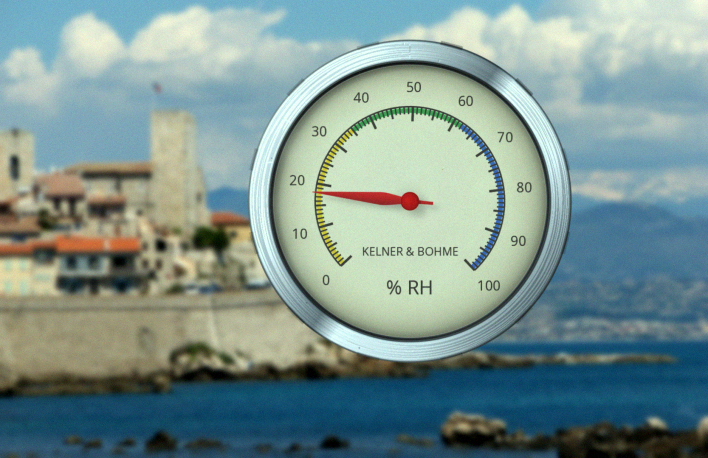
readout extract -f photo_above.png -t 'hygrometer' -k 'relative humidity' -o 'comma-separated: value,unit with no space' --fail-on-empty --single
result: 18,%
